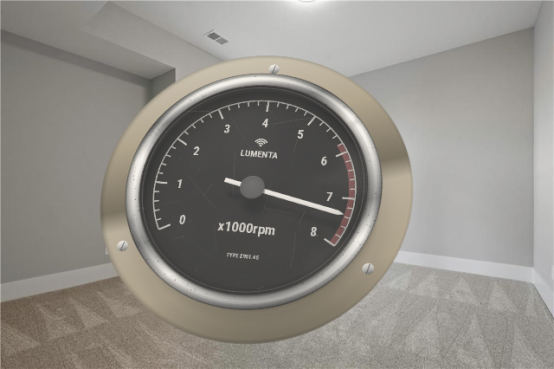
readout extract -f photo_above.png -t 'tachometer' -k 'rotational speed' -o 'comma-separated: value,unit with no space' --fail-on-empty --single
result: 7400,rpm
